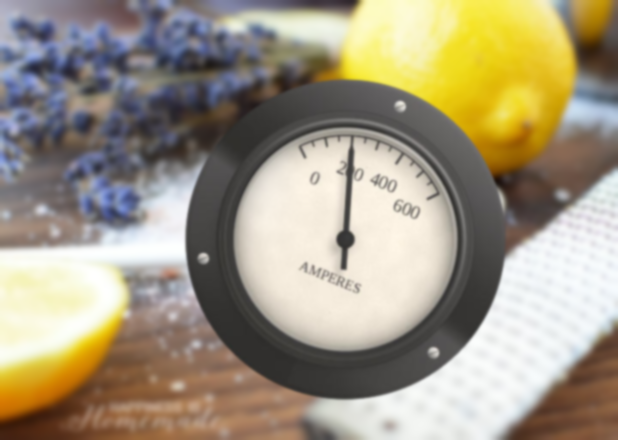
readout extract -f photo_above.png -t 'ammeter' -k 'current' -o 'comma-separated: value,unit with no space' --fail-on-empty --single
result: 200,A
